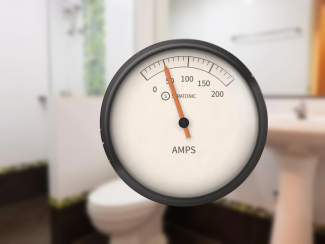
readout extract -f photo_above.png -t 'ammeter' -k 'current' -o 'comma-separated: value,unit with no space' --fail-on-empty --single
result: 50,A
